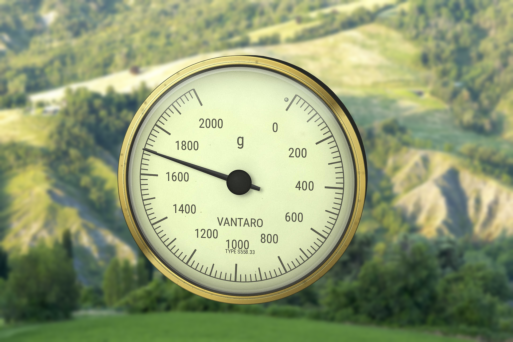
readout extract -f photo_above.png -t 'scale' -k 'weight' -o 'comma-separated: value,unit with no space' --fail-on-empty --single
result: 1700,g
